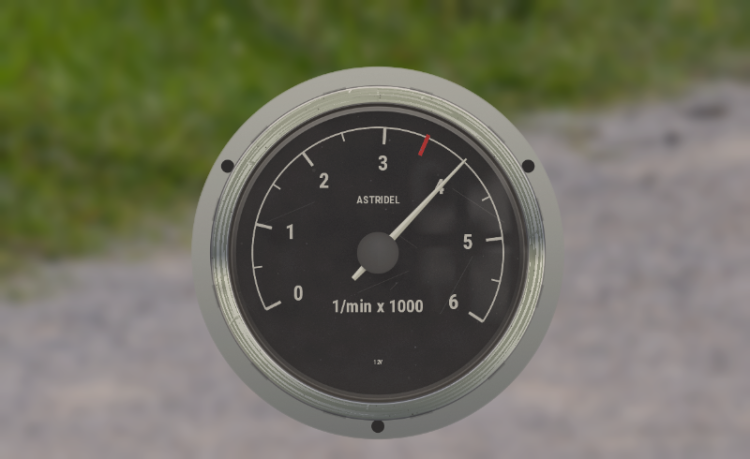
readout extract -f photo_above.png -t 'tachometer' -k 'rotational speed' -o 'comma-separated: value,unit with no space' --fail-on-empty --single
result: 4000,rpm
